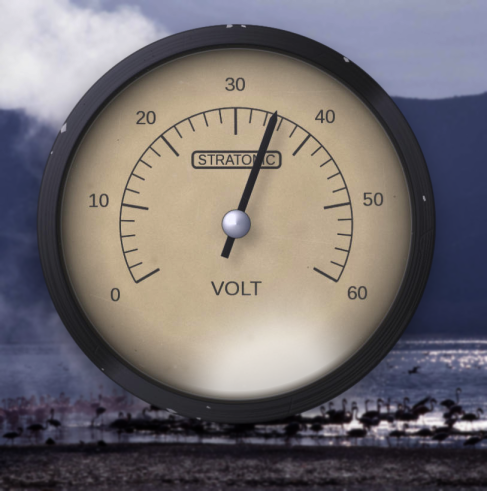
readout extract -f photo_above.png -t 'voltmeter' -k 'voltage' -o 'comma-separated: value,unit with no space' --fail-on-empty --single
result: 35,V
